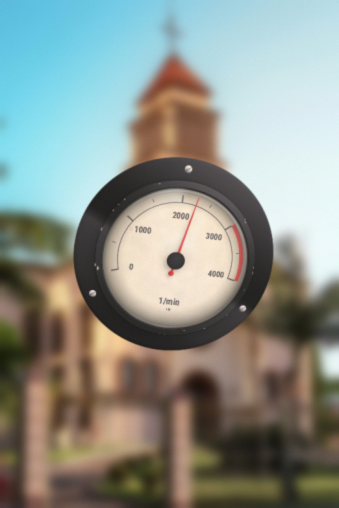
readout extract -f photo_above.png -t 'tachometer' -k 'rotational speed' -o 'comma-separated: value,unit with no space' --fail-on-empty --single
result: 2250,rpm
